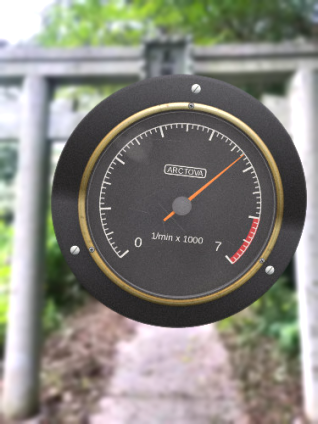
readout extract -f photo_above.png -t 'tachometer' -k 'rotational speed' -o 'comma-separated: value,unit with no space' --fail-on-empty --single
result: 4700,rpm
